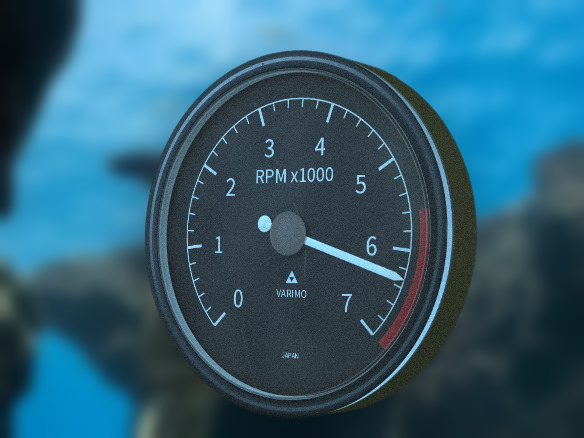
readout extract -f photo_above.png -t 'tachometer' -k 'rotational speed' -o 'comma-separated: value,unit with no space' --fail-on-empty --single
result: 6300,rpm
